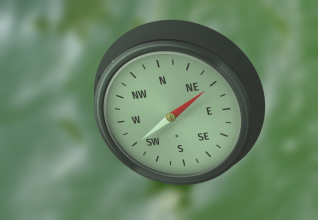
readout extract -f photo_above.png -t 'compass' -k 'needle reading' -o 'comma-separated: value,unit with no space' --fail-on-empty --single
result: 60,°
